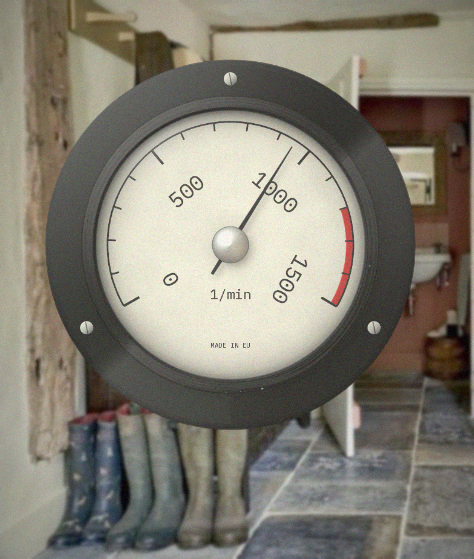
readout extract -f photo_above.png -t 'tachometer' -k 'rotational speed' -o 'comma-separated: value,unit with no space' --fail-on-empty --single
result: 950,rpm
